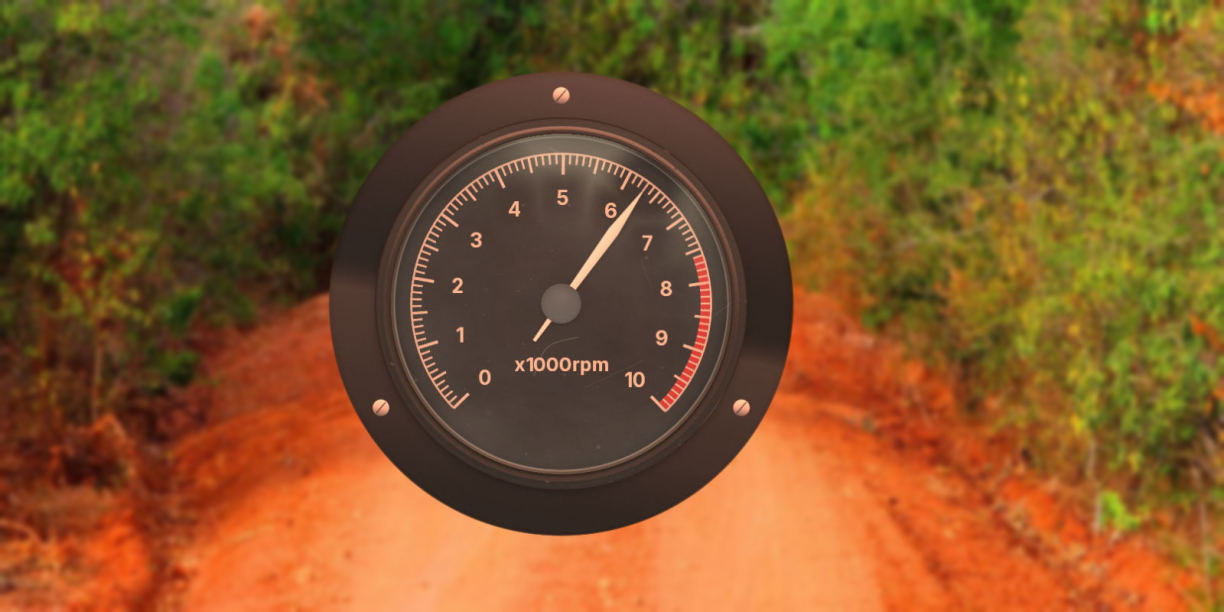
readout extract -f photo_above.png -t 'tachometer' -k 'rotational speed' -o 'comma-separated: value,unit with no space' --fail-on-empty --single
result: 6300,rpm
